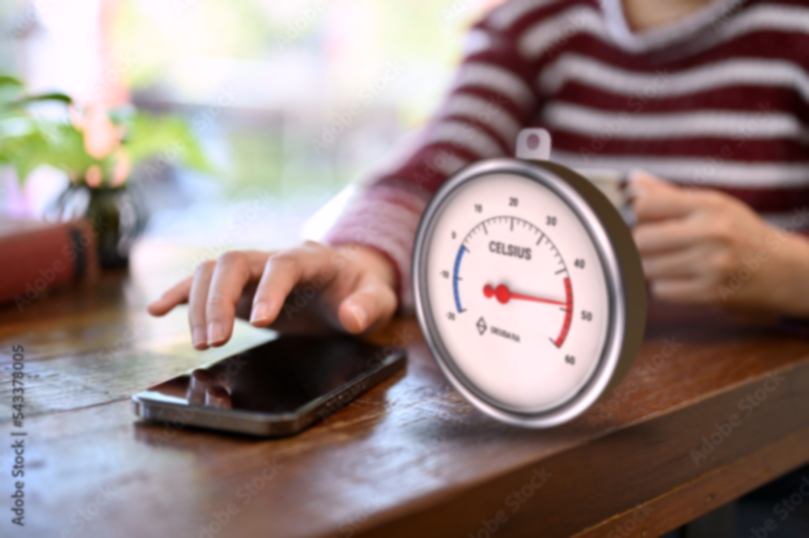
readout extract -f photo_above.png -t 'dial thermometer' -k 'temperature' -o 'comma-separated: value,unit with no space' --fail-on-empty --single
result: 48,°C
